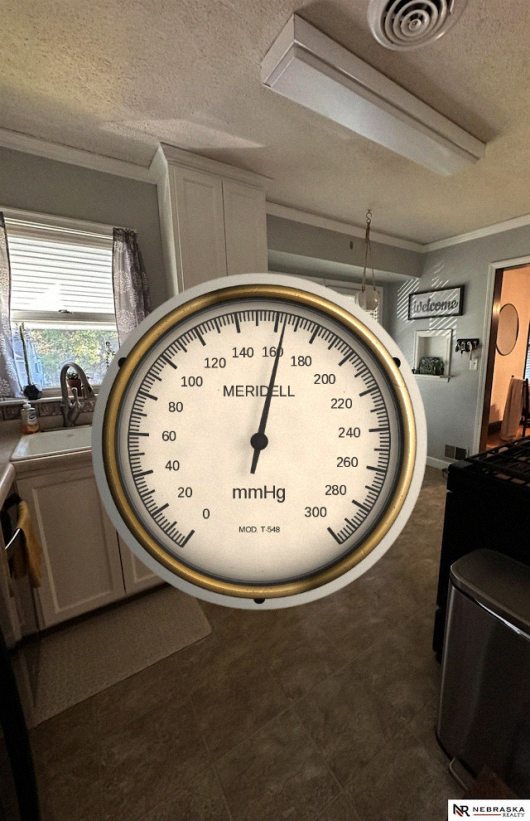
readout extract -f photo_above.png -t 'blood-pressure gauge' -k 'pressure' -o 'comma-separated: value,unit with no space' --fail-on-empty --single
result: 164,mmHg
